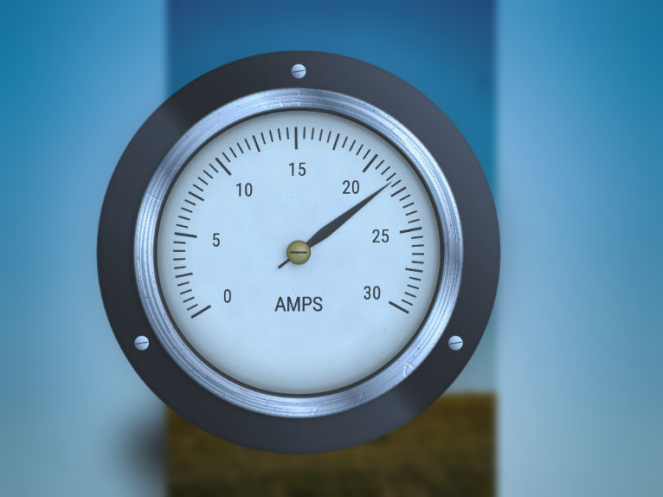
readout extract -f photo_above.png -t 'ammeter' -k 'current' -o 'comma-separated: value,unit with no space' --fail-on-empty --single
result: 21.75,A
